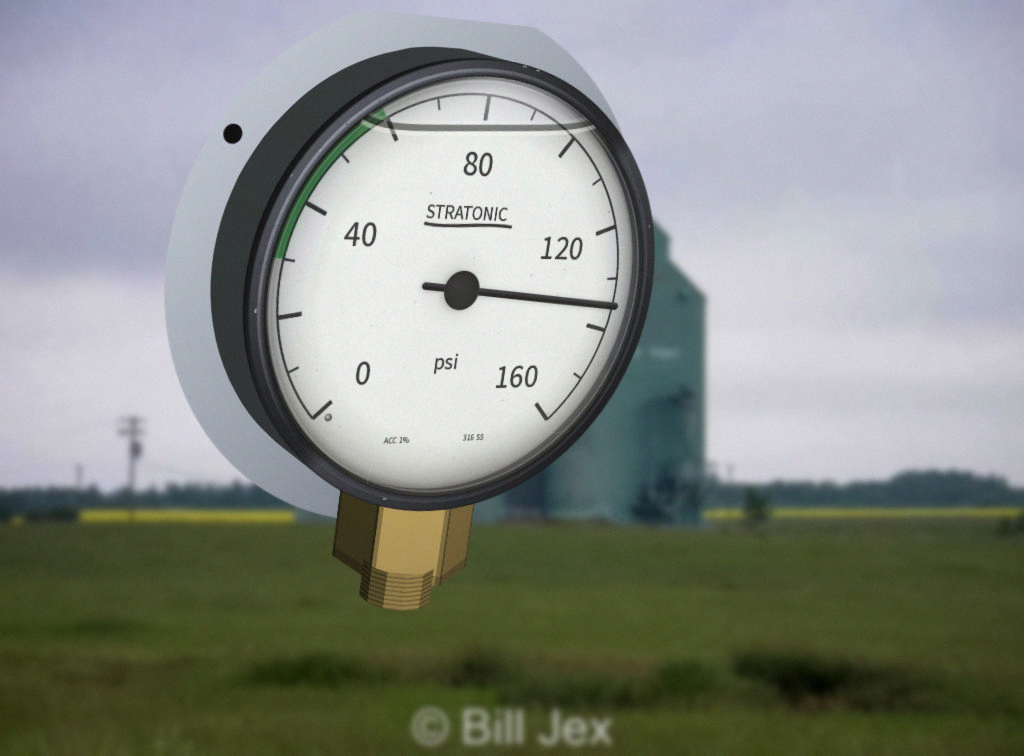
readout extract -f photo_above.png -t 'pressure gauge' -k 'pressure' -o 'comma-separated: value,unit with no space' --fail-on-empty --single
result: 135,psi
